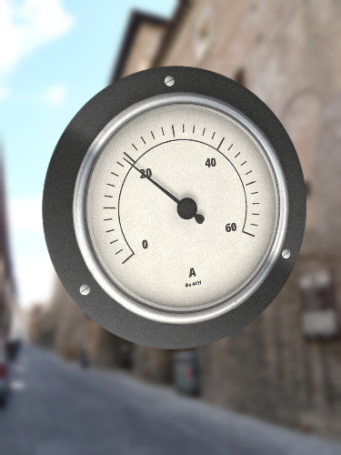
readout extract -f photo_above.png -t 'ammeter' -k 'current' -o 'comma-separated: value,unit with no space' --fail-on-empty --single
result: 19,A
